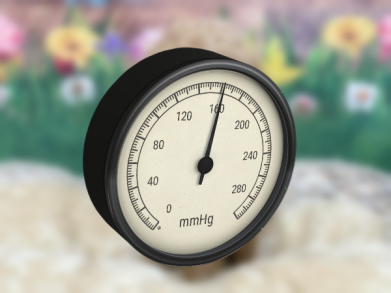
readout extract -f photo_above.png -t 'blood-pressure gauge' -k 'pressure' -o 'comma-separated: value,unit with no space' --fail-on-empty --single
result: 160,mmHg
